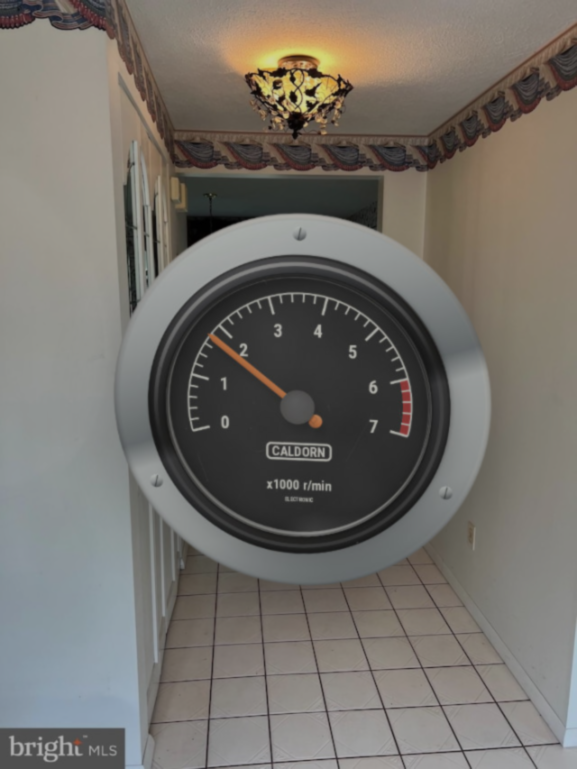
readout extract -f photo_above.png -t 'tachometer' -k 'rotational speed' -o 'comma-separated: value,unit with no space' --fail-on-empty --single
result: 1800,rpm
